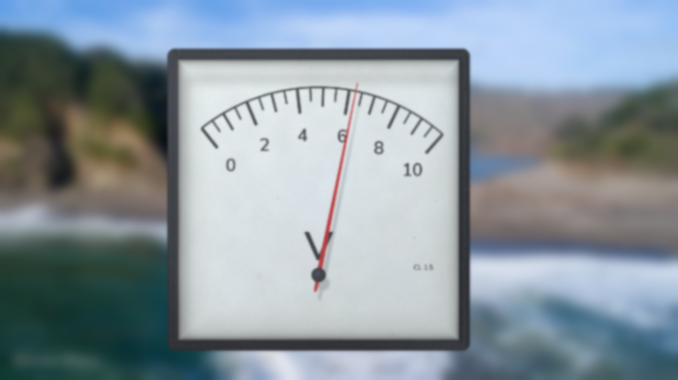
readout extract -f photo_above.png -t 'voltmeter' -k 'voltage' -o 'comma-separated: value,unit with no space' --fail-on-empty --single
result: 6.25,V
